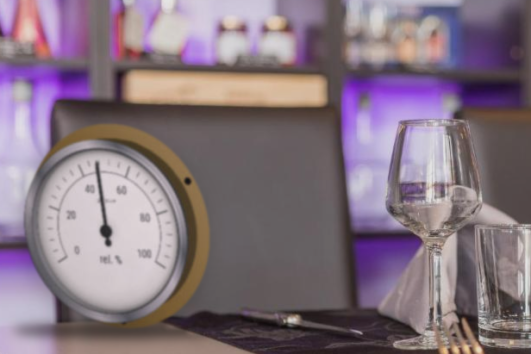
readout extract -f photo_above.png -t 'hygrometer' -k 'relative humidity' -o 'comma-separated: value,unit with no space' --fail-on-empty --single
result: 48,%
